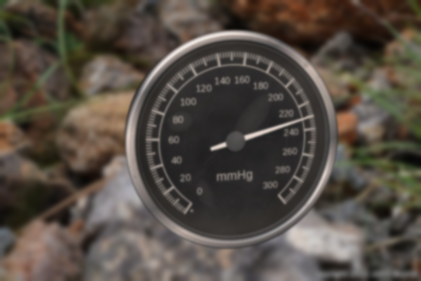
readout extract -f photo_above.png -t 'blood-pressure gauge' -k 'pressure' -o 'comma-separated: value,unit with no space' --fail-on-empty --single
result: 230,mmHg
